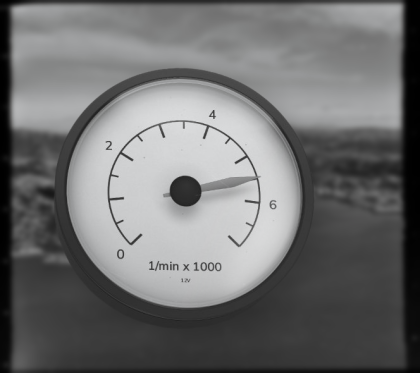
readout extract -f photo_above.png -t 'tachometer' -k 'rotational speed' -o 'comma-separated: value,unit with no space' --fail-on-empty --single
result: 5500,rpm
